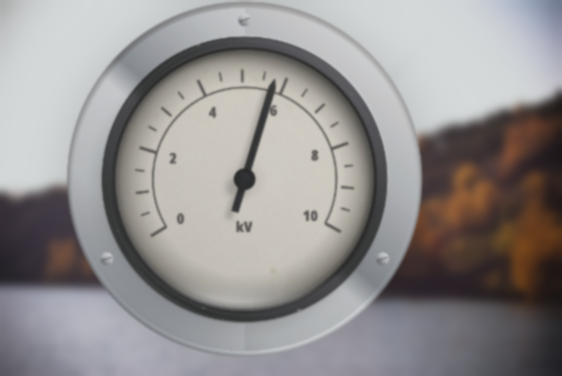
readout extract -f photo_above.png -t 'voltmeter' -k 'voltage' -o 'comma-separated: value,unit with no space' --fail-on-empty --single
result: 5.75,kV
